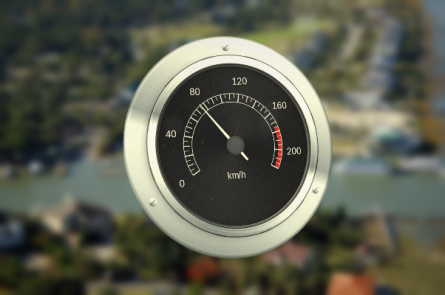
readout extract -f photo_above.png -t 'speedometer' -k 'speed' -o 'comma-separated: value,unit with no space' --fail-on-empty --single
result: 75,km/h
